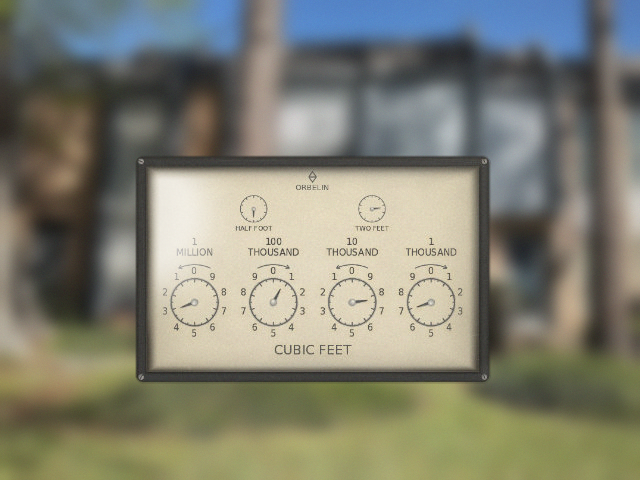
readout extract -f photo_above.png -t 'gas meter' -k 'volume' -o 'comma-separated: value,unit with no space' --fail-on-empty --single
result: 307700,ft³
